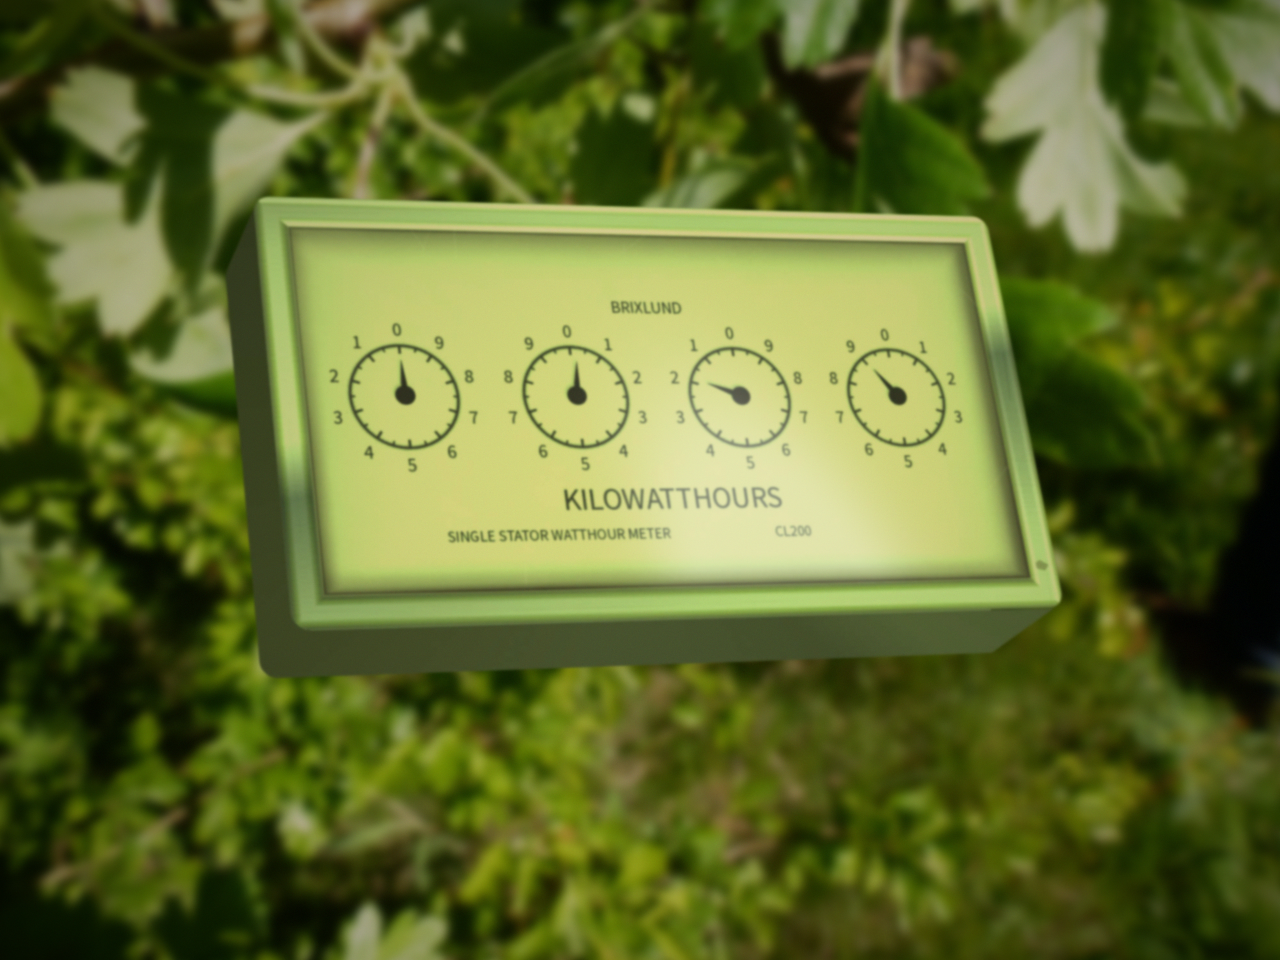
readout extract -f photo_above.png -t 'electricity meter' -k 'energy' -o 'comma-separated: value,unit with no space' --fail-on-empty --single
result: 19,kWh
